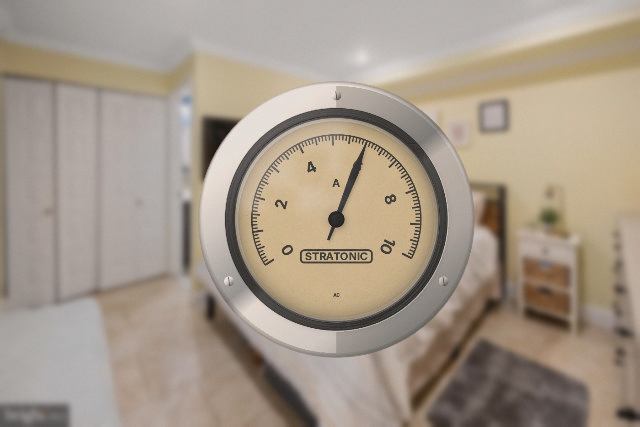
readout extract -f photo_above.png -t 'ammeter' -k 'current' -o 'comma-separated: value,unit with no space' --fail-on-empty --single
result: 6,A
